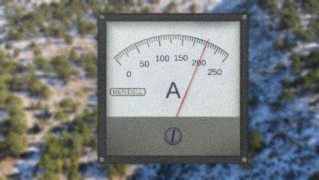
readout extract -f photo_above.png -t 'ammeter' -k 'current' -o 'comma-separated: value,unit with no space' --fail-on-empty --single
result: 200,A
